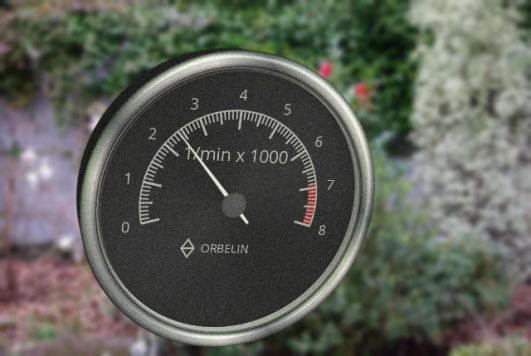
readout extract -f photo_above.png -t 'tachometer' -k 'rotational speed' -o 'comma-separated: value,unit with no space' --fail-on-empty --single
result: 2400,rpm
